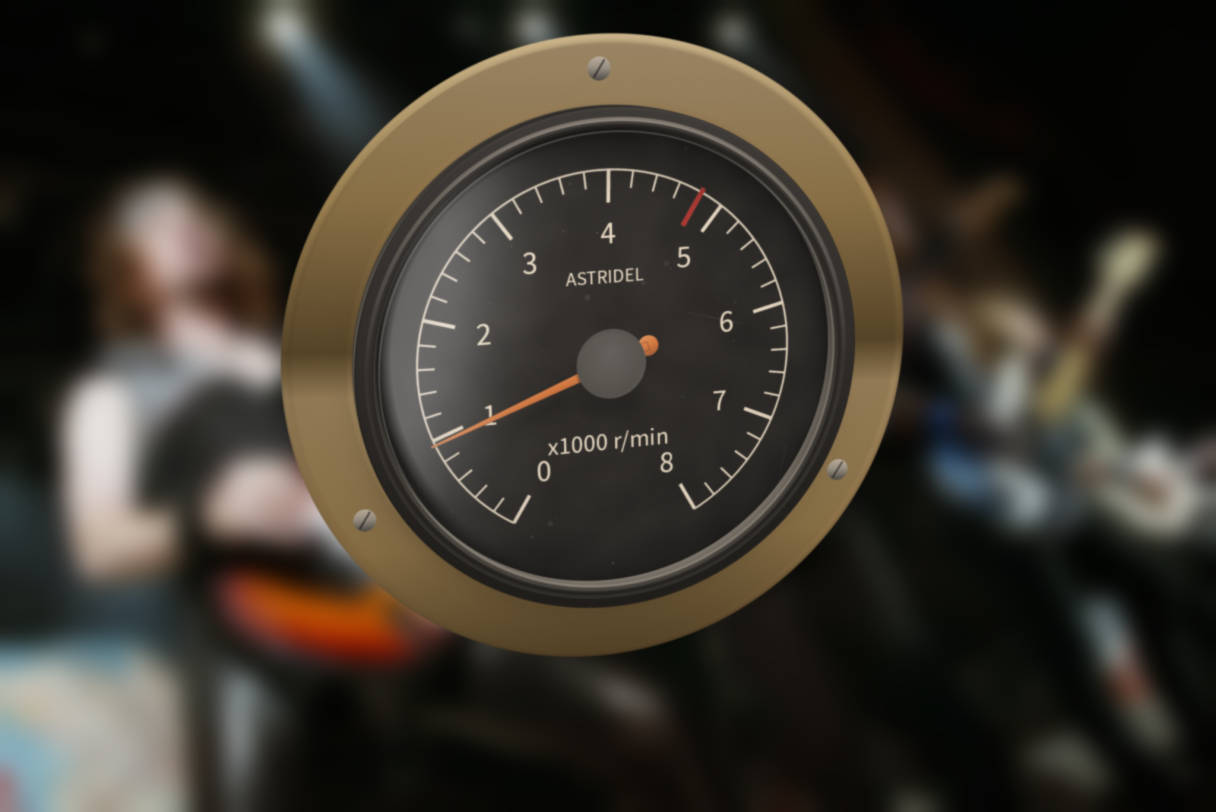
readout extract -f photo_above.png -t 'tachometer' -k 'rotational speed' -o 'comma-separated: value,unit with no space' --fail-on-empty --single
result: 1000,rpm
